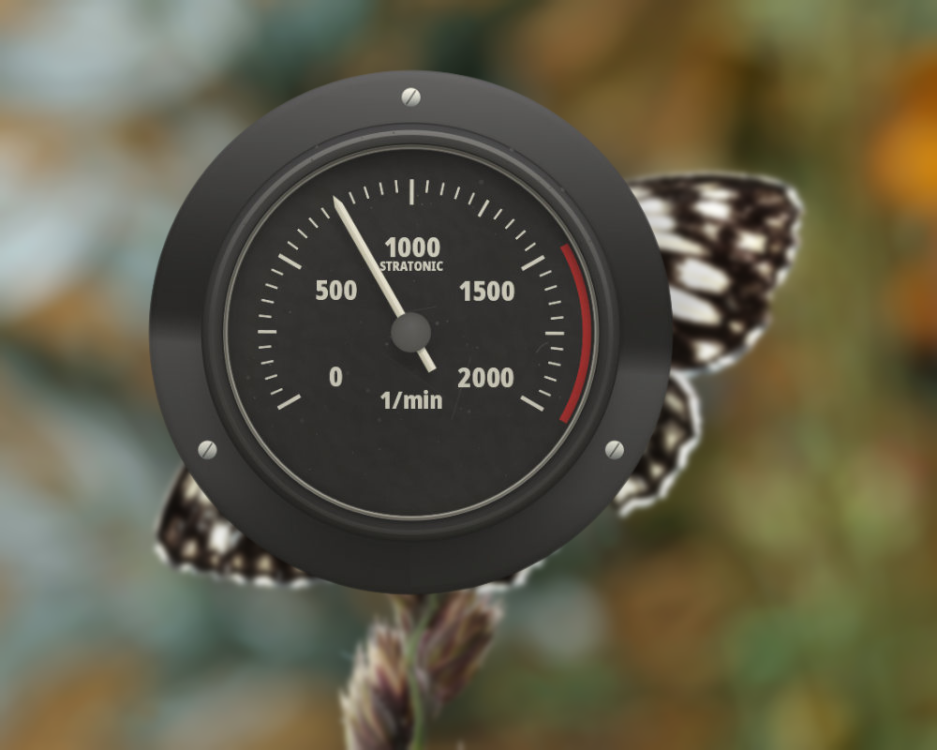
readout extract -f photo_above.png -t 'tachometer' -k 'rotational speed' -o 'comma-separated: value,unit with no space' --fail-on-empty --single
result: 750,rpm
